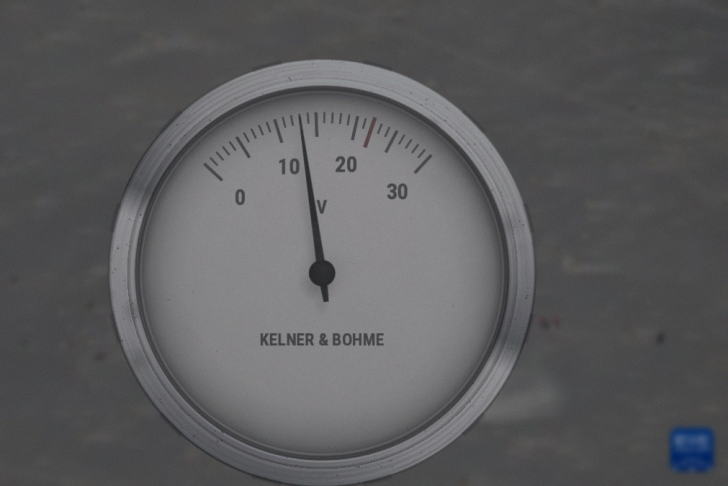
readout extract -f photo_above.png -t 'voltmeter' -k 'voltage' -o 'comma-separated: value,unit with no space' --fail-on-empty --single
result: 13,V
